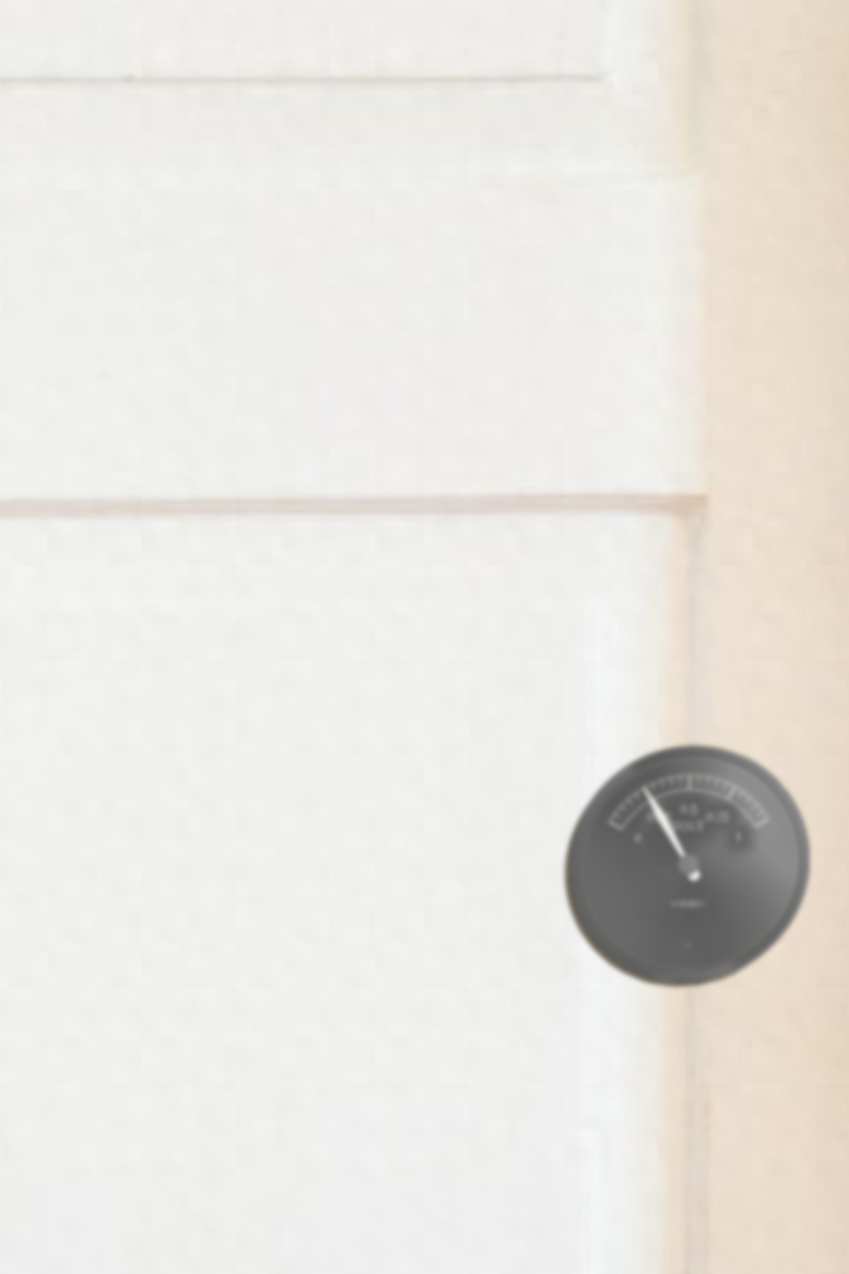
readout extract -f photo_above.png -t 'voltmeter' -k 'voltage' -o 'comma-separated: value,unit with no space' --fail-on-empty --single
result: 0.25,V
